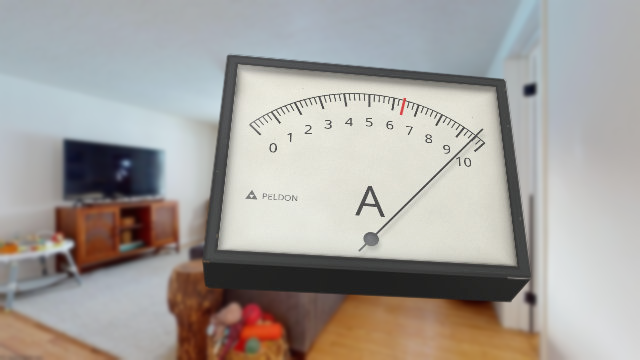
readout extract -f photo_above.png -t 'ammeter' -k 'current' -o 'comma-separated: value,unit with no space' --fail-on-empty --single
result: 9.6,A
